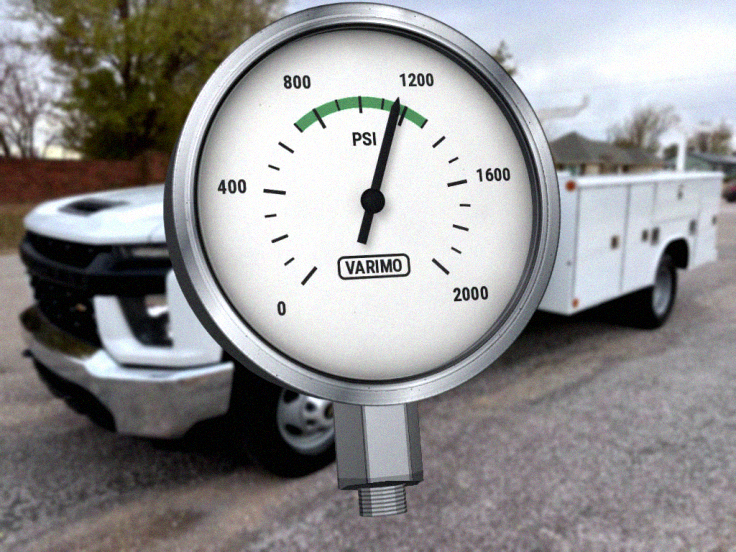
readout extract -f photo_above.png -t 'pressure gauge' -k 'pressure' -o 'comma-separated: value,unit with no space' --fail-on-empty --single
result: 1150,psi
